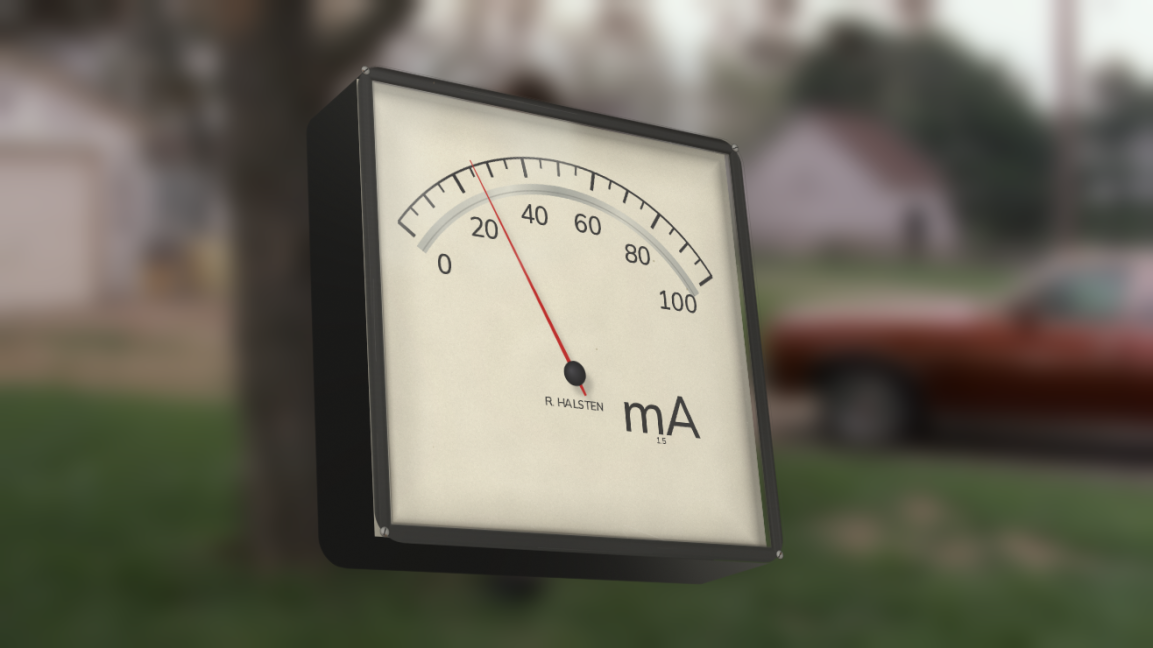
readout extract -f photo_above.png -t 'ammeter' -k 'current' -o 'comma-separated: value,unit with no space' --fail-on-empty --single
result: 25,mA
